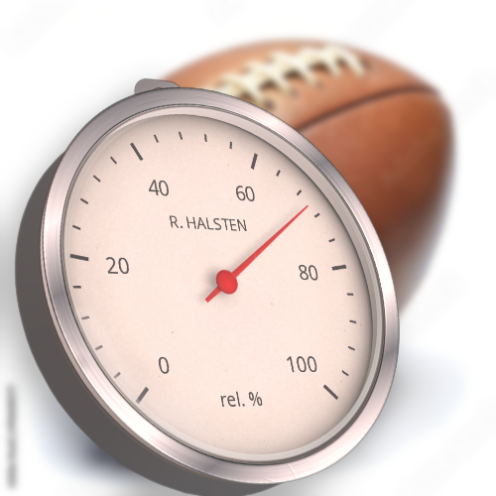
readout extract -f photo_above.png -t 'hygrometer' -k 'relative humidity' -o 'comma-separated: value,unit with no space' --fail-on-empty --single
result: 70,%
